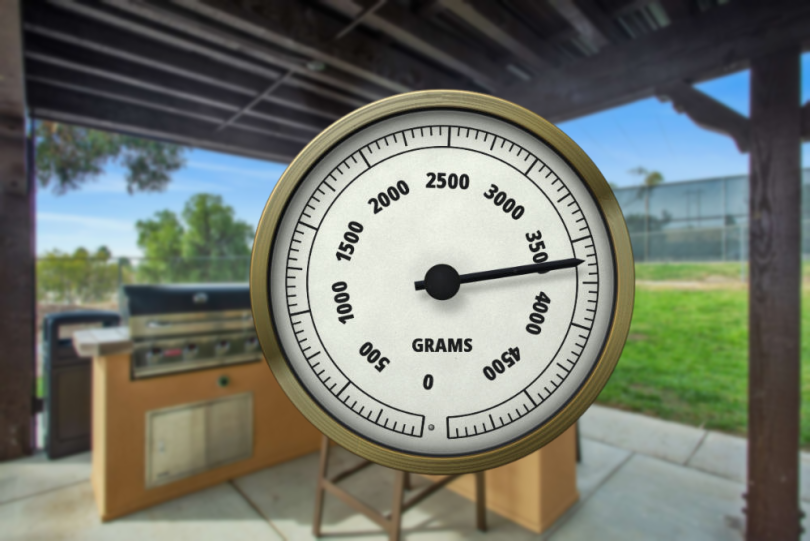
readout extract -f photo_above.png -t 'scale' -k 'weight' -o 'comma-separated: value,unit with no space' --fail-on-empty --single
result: 3625,g
